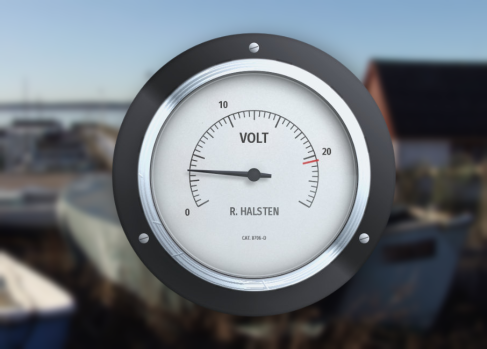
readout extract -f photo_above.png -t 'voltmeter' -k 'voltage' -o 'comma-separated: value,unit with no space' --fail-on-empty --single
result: 3.5,V
